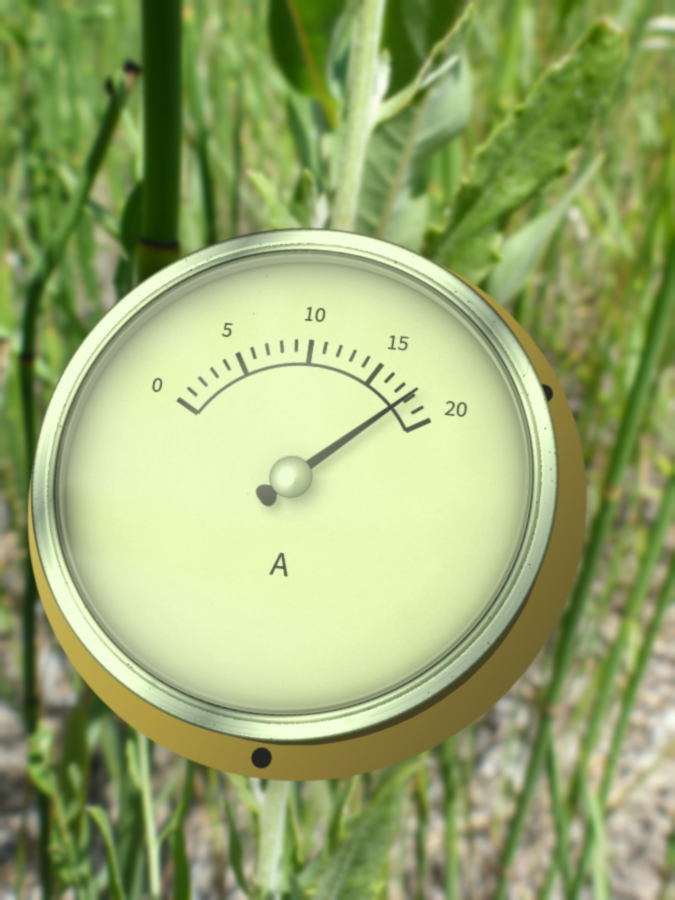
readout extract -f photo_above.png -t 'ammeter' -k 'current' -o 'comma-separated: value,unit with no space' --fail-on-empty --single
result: 18,A
